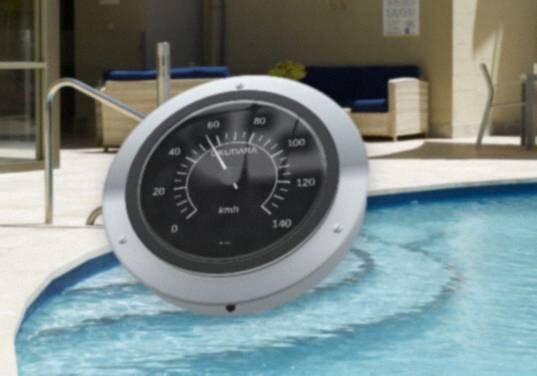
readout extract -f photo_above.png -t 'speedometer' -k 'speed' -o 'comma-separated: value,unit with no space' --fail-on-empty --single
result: 55,km/h
